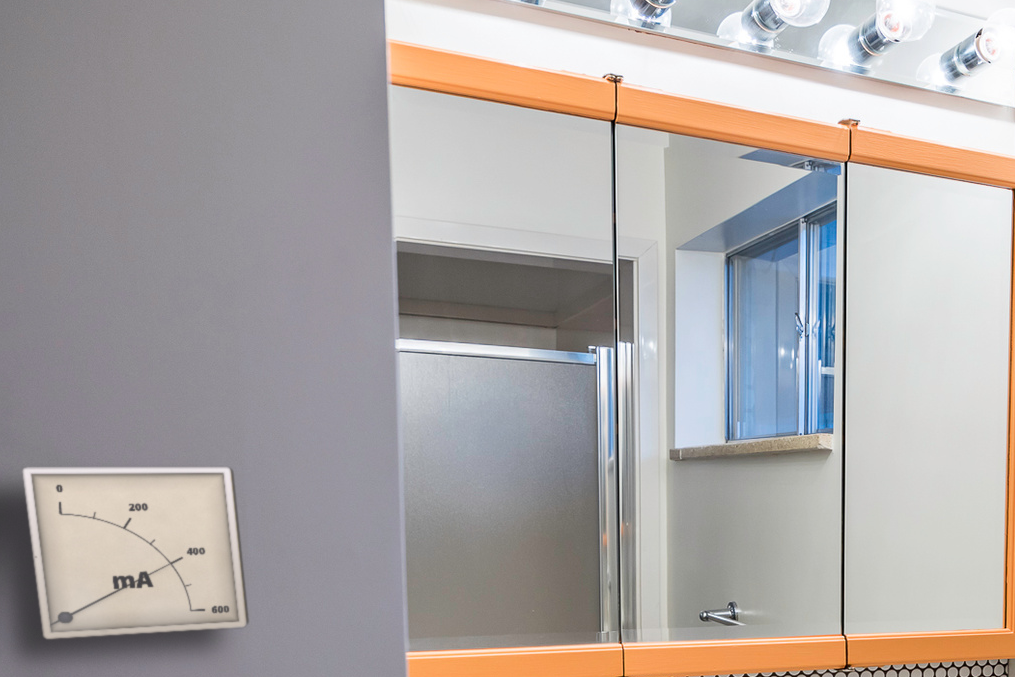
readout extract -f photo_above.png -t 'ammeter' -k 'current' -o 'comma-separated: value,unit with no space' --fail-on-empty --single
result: 400,mA
